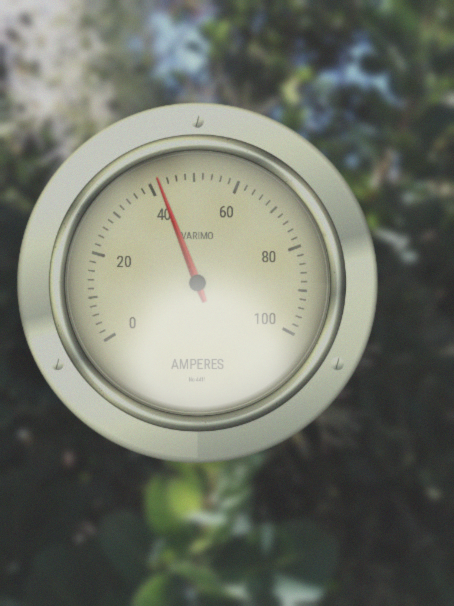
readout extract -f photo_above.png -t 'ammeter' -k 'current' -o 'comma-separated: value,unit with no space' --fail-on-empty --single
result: 42,A
